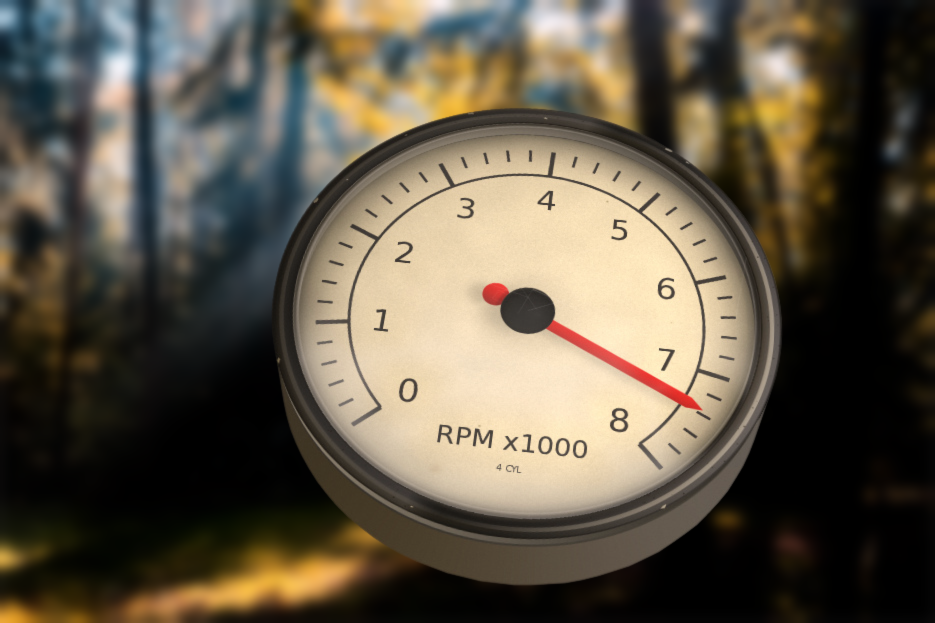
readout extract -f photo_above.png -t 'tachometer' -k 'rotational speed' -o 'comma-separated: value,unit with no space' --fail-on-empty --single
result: 7400,rpm
